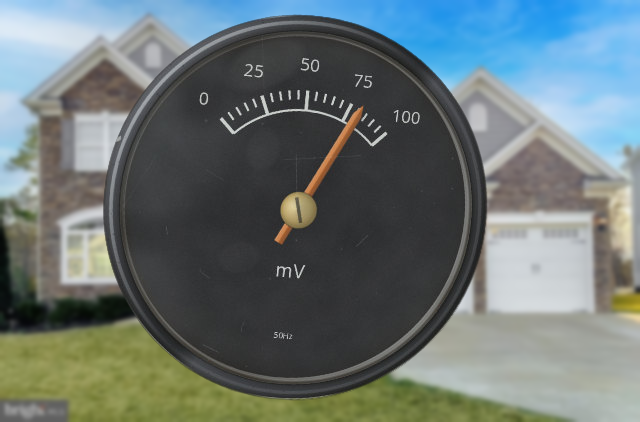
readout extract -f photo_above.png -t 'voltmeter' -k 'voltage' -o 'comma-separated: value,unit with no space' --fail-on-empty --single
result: 80,mV
